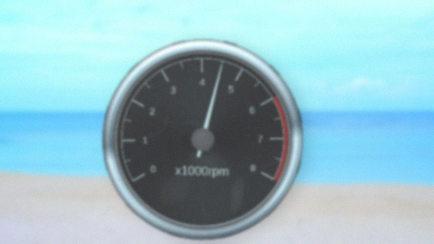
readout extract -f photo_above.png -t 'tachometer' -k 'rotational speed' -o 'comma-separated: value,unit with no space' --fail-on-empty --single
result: 4500,rpm
